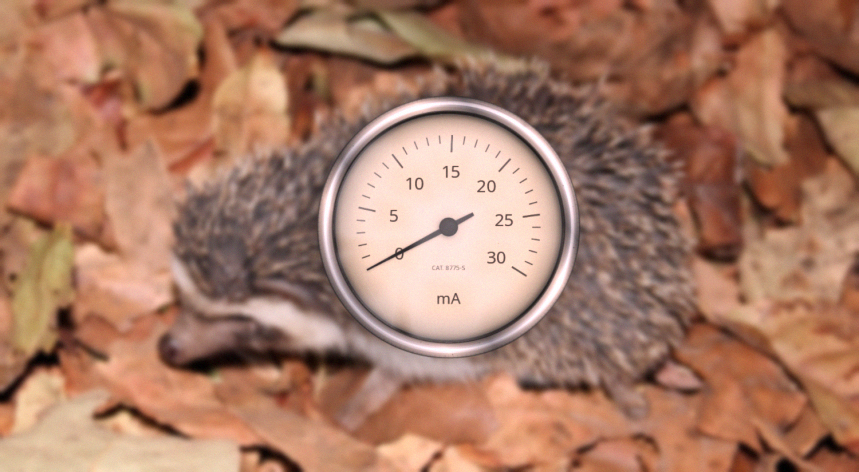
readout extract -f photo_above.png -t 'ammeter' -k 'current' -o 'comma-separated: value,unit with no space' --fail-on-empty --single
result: 0,mA
